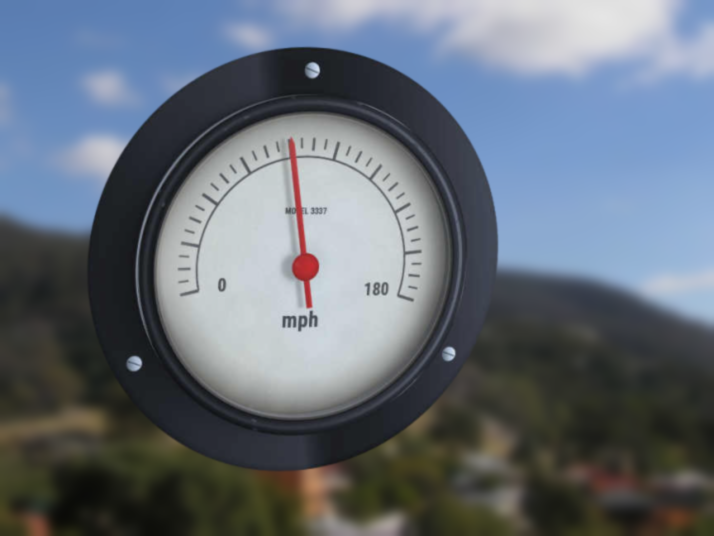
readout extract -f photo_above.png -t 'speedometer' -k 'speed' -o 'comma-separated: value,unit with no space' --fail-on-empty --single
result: 80,mph
